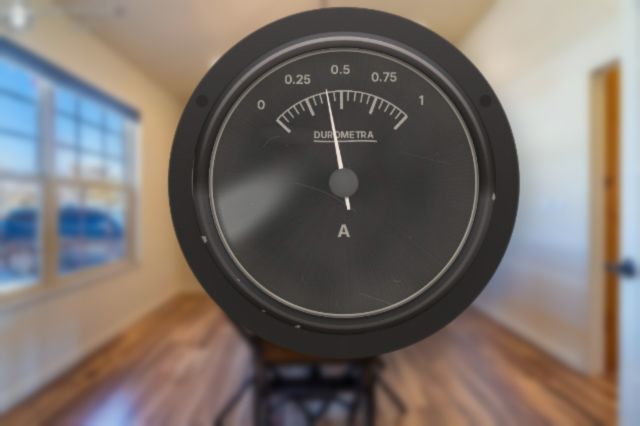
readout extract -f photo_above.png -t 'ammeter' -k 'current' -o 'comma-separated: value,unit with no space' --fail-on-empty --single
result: 0.4,A
